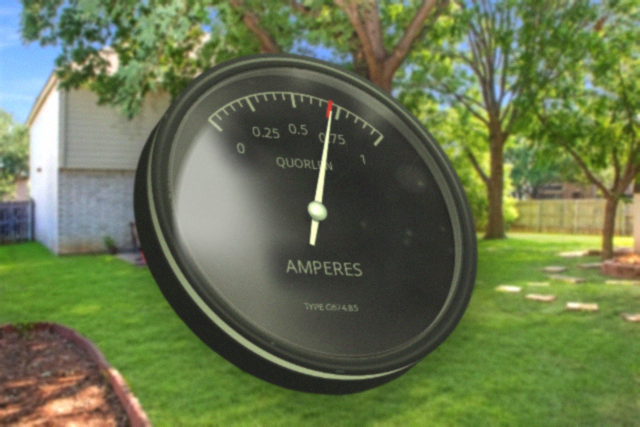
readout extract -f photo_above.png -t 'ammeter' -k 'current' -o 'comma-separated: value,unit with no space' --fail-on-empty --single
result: 0.7,A
